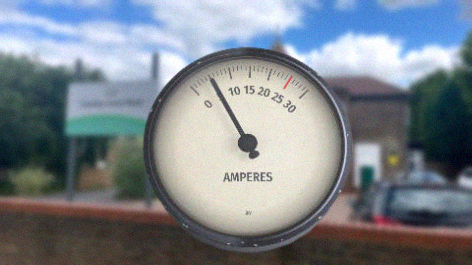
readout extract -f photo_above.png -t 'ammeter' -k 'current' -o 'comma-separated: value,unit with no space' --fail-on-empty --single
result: 5,A
